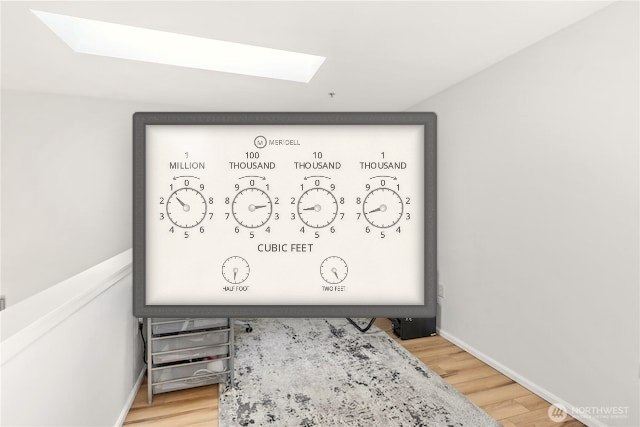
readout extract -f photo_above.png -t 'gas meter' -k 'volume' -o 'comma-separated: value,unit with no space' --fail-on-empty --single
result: 122700,ft³
